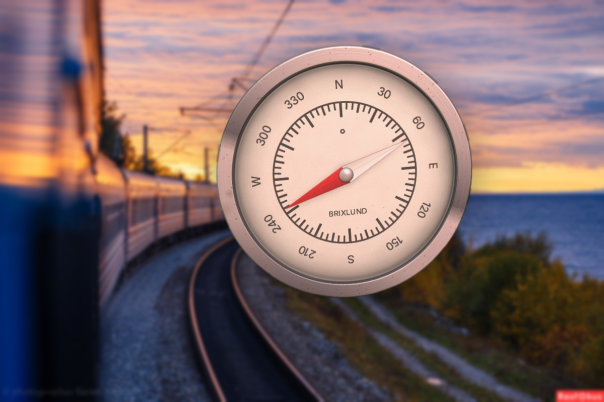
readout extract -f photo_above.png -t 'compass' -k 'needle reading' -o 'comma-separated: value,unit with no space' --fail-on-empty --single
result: 245,°
